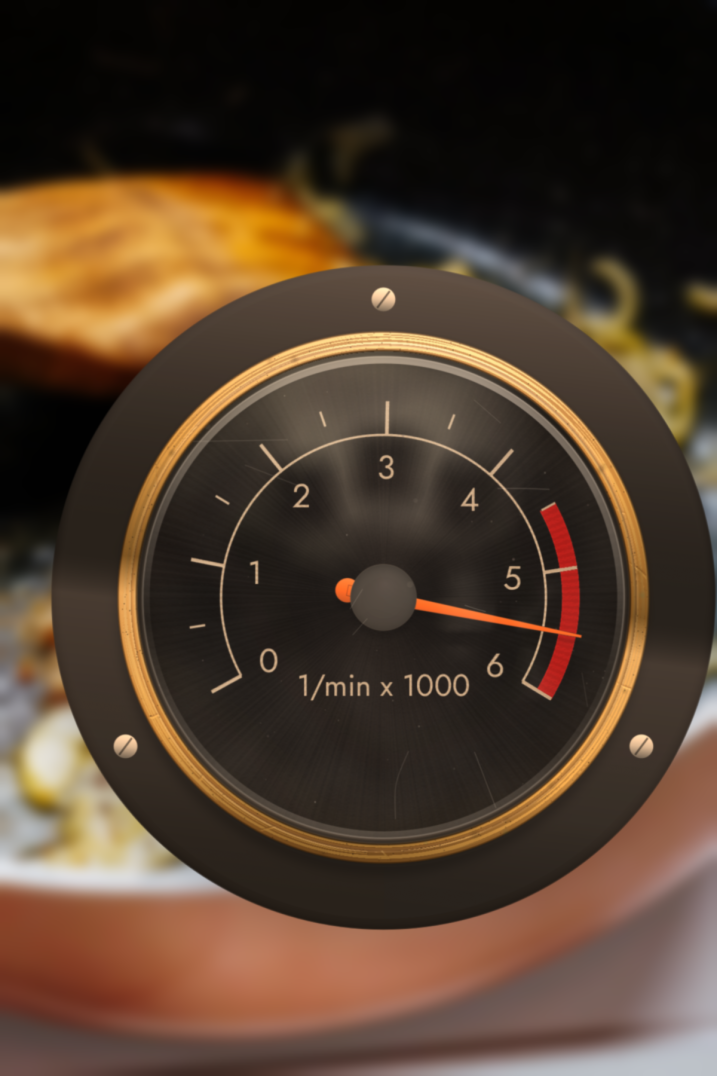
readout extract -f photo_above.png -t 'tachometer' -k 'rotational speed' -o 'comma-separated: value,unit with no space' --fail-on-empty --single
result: 5500,rpm
